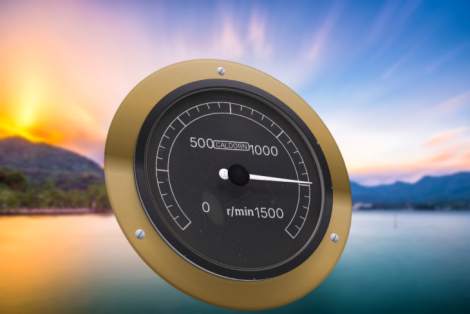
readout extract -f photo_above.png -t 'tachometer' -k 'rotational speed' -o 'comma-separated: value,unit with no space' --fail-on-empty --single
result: 1250,rpm
